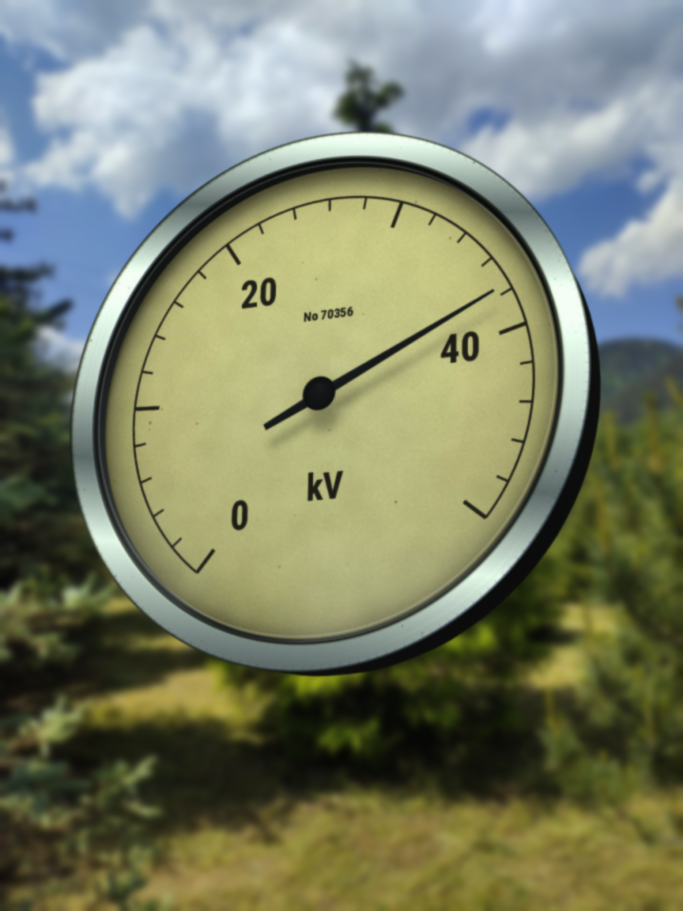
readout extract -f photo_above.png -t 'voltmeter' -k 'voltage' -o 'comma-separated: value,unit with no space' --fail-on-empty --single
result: 38,kV
